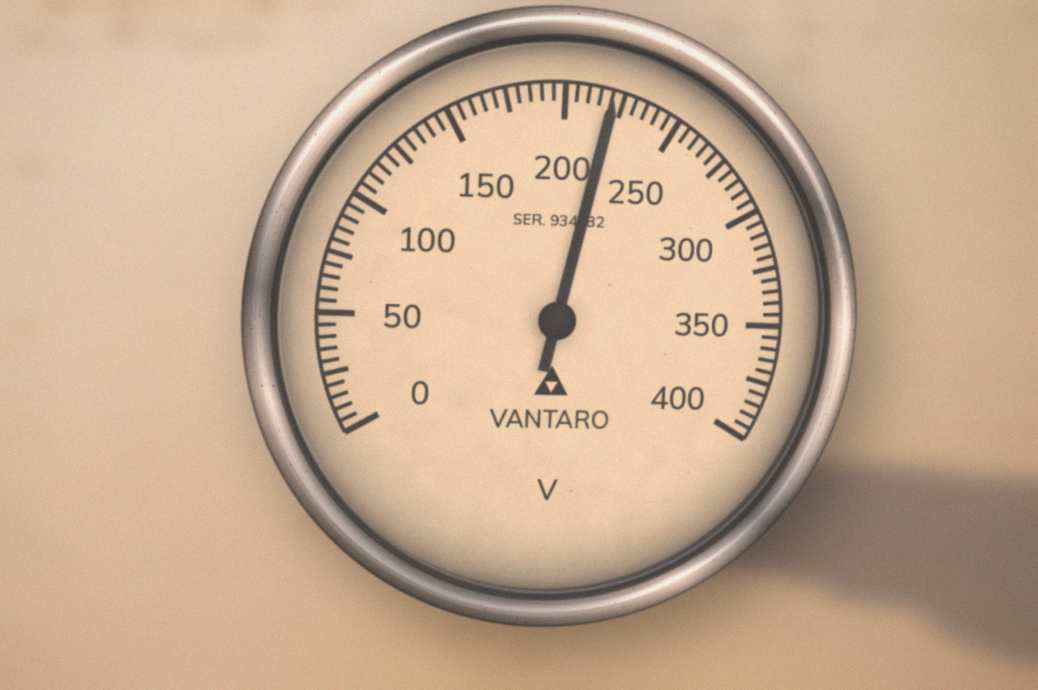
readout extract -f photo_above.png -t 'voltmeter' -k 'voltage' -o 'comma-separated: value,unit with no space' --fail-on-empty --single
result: 220,V
